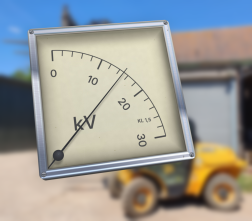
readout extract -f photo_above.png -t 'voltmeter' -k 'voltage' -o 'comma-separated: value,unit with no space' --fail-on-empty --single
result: 15,kV
